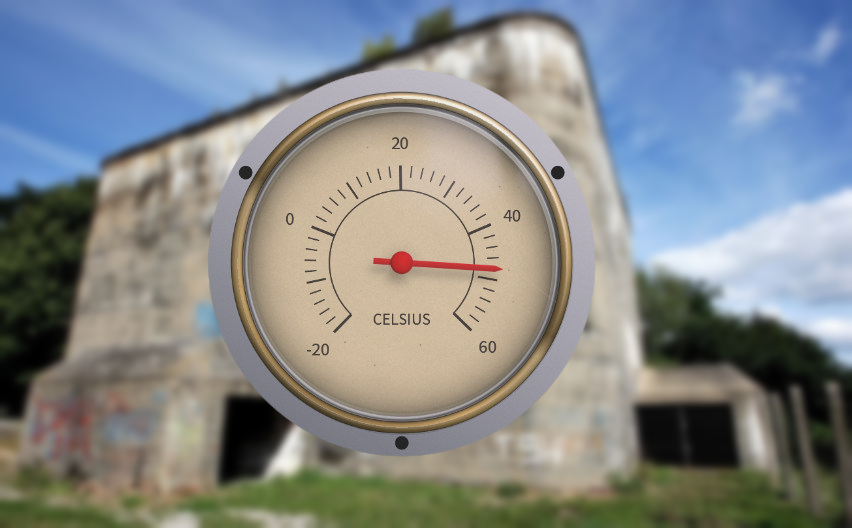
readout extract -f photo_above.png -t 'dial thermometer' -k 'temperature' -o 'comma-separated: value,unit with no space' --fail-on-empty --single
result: 48,°C
